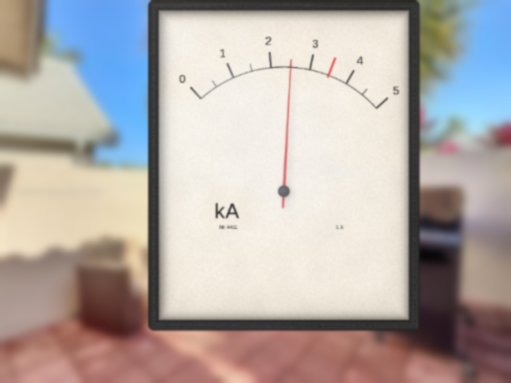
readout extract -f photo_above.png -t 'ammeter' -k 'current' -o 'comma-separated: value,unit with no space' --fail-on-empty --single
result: 2.5,kA
